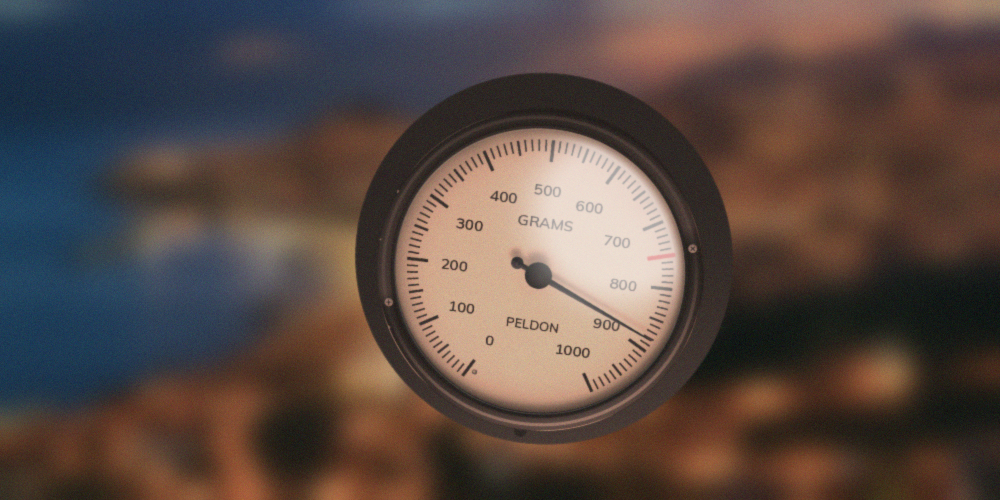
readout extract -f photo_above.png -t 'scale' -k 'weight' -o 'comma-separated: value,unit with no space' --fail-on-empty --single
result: 880,g
